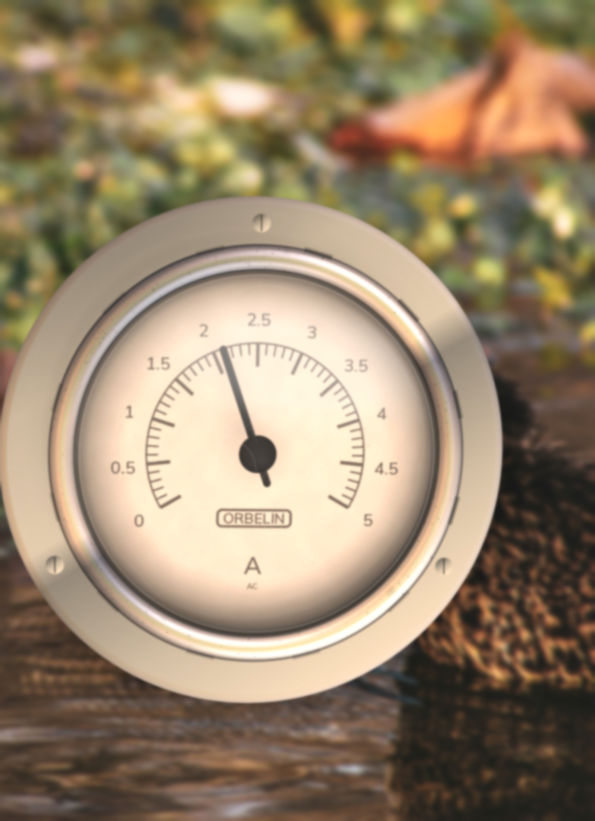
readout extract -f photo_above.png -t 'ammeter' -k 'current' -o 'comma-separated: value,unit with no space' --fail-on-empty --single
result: 2.1,A
